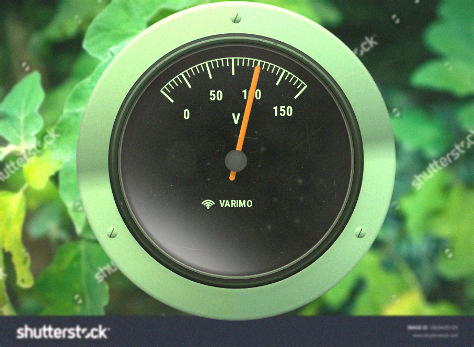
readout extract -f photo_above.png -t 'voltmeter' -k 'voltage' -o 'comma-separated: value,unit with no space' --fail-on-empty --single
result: 100,V
